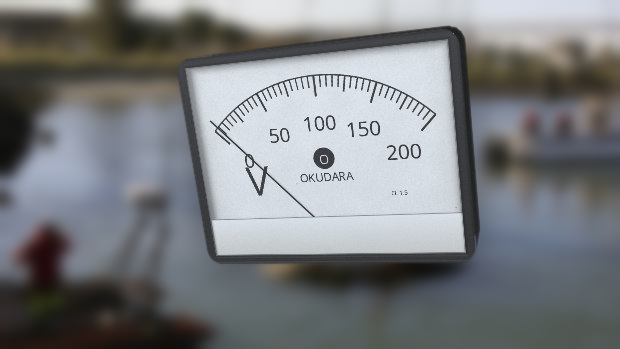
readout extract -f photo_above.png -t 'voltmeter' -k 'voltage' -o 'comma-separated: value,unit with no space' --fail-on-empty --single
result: 5,V
